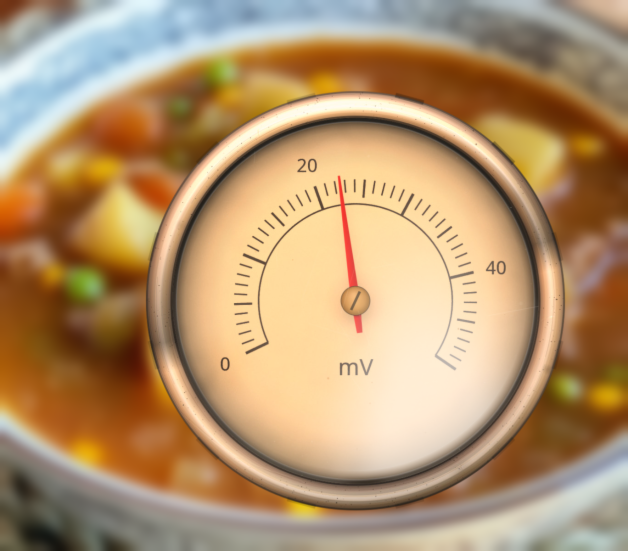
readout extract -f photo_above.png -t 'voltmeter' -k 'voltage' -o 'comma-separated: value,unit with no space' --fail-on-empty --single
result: 22.5,mV
